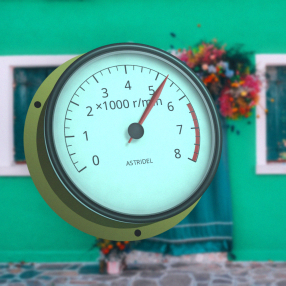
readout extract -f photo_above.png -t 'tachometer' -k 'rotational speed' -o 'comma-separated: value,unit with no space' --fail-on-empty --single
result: 5250,rpm
